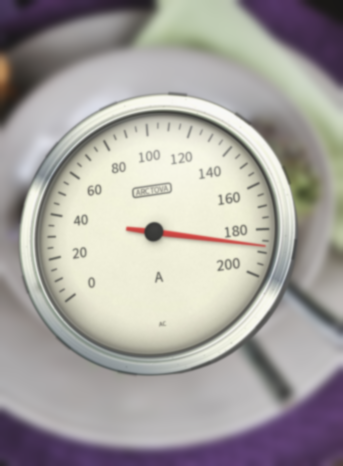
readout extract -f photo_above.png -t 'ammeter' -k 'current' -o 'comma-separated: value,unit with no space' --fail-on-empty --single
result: 187.5,A
